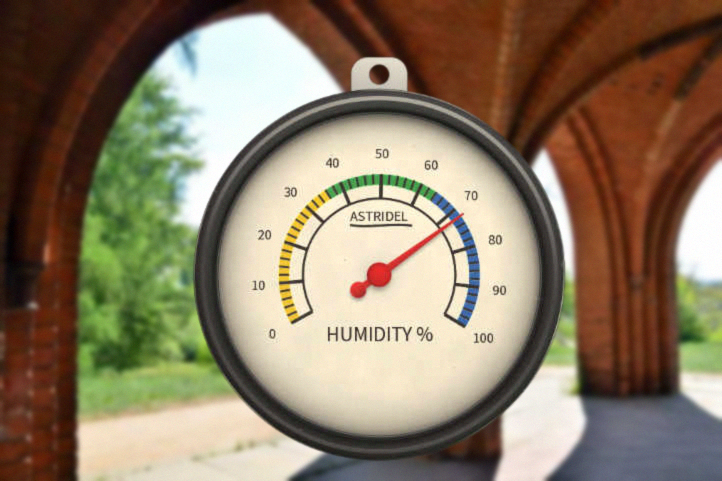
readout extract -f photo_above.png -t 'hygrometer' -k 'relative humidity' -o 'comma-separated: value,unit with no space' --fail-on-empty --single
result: 72,%
